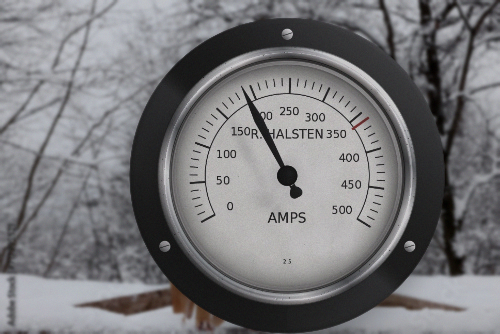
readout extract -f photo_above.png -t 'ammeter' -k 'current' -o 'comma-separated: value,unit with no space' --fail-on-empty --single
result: 190,A
